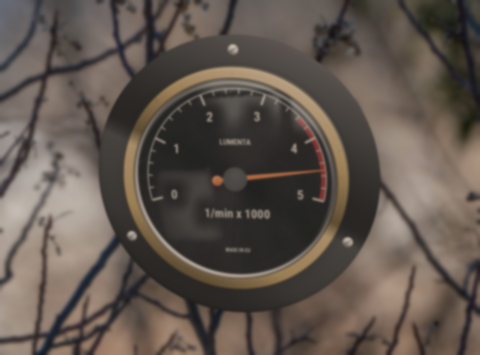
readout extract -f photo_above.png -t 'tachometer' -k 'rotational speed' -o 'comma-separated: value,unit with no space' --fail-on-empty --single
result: 4500,rpm
